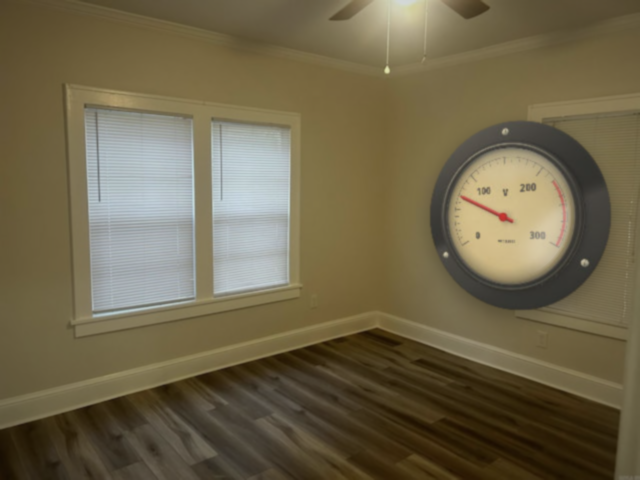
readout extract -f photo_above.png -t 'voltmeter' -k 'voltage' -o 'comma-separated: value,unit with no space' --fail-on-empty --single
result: 70,V
